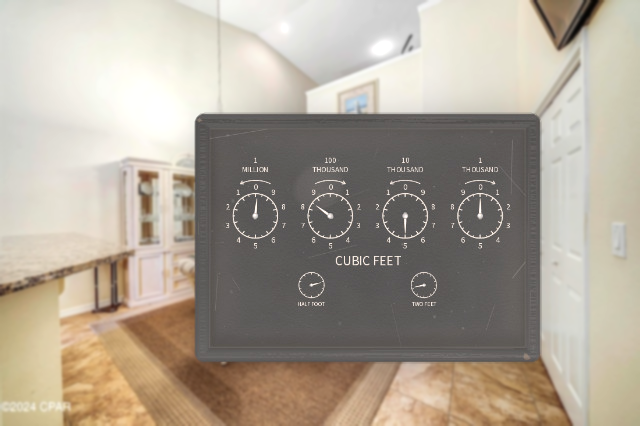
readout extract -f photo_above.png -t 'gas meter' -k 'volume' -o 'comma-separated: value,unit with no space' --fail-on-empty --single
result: 985000,ft³
